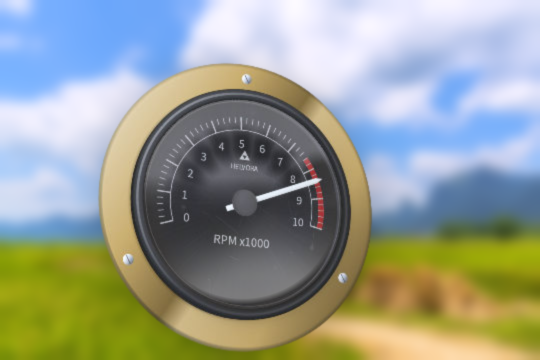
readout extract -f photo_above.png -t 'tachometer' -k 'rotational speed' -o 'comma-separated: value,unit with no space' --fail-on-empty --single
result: 8400,rpm
